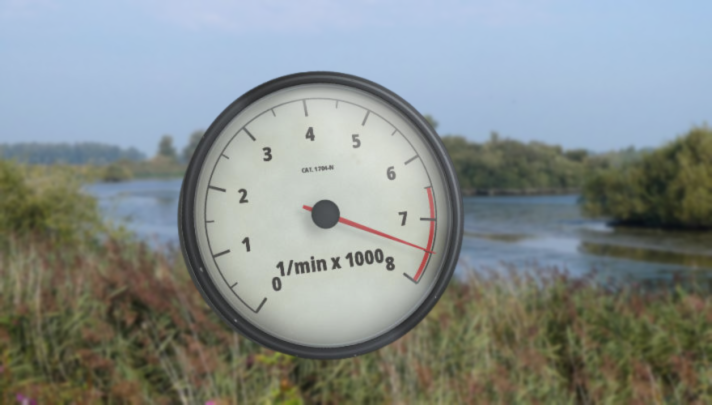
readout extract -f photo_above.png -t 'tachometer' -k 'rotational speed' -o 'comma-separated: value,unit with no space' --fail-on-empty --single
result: 7500,rpm
